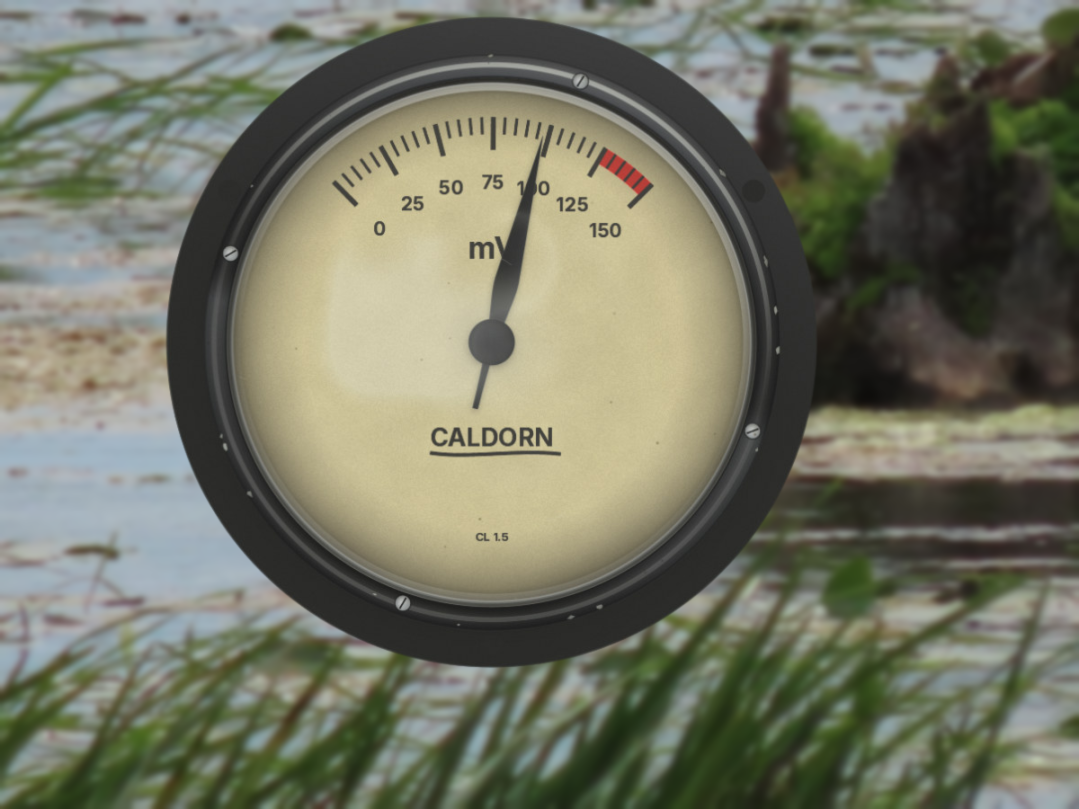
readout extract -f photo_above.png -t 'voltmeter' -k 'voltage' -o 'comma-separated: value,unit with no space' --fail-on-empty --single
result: 97.5,mV
